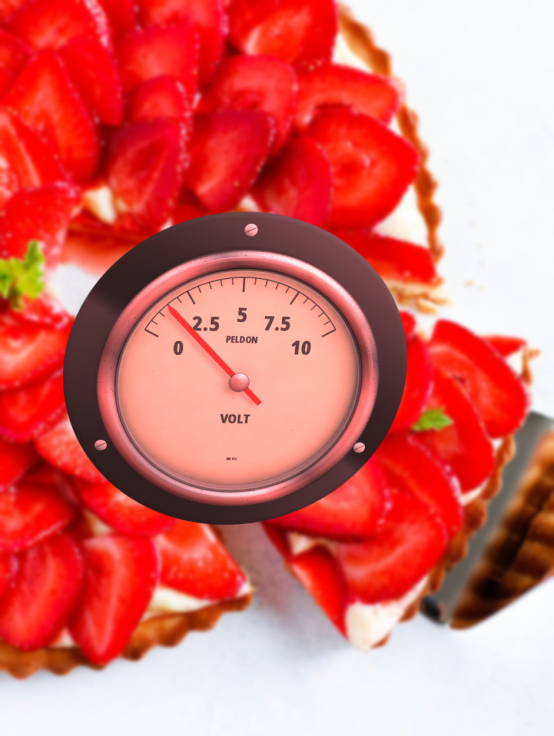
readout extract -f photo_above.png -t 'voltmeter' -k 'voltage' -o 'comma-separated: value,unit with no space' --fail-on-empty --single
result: 1.5,V
